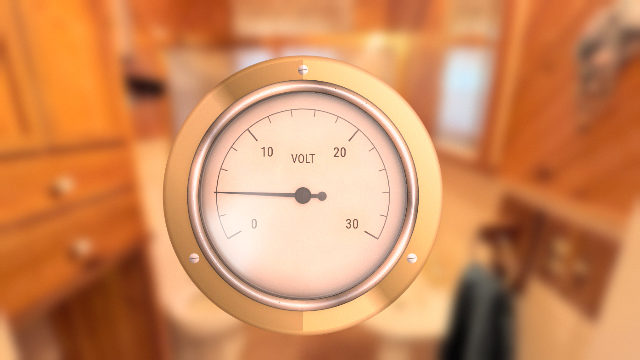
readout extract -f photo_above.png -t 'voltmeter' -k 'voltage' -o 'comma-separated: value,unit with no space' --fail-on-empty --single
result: 4,V
